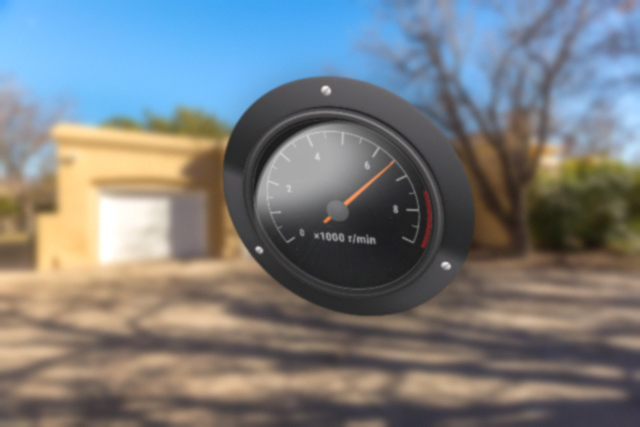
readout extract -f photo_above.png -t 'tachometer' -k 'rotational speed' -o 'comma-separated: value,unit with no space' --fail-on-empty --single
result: 6500,rpm
